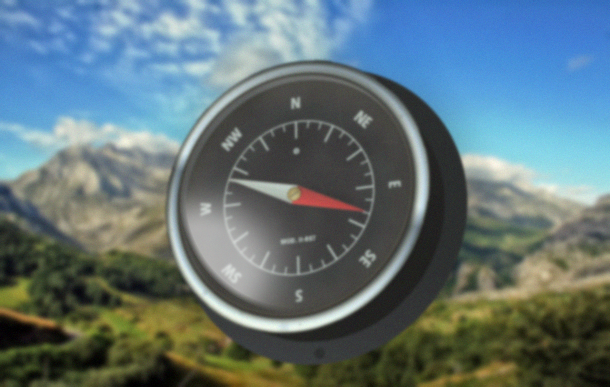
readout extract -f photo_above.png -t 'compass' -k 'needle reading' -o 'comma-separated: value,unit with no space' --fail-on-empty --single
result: 110,°
